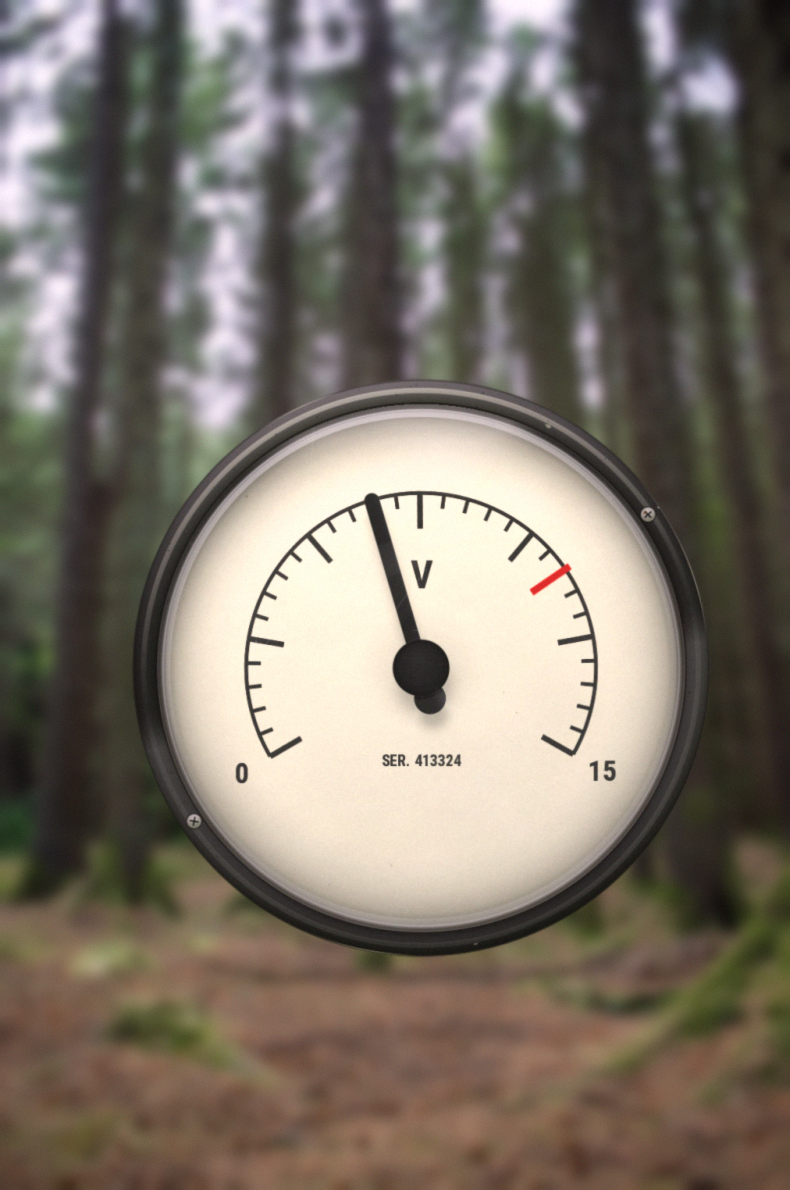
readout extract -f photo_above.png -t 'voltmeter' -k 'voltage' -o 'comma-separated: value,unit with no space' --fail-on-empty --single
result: 6.5,V
